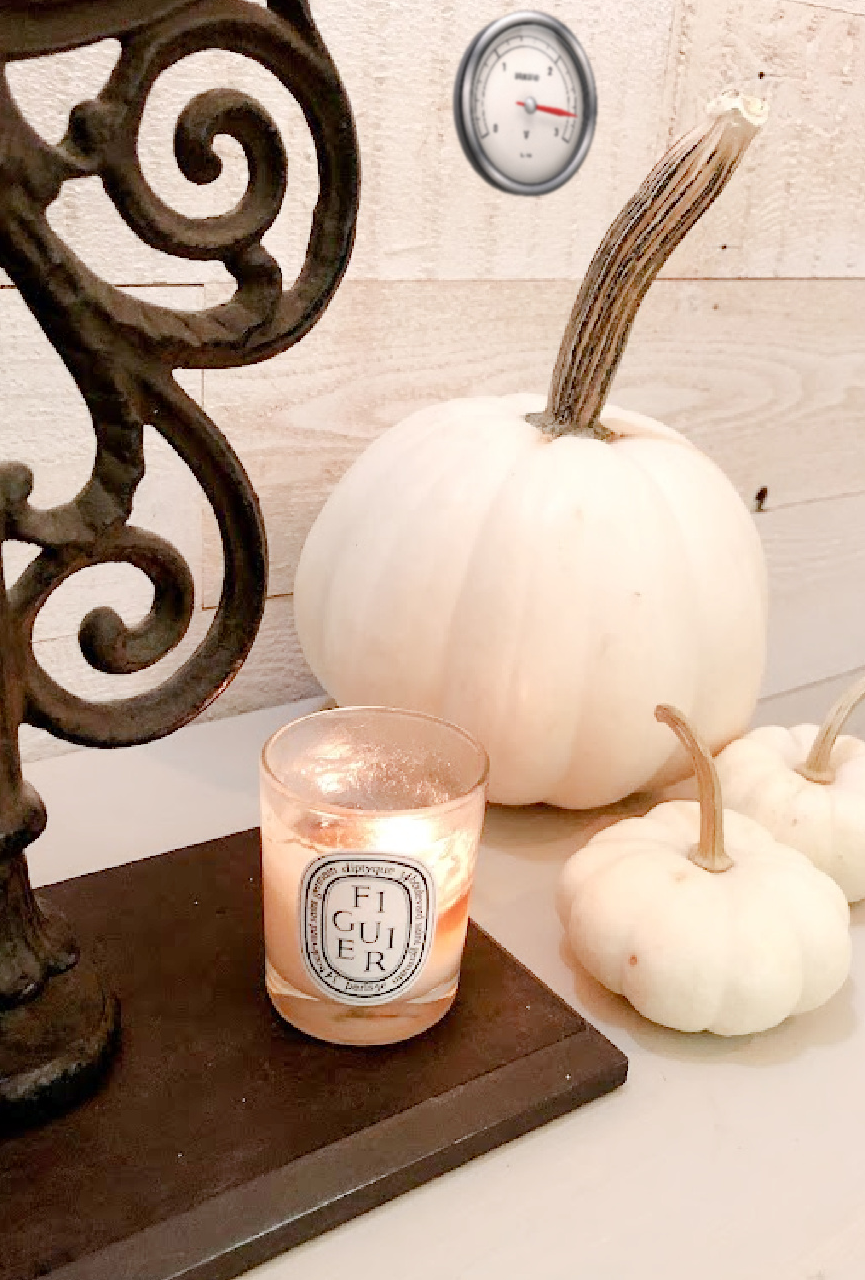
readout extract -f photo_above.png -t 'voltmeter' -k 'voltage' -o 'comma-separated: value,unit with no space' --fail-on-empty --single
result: 2.7,V
